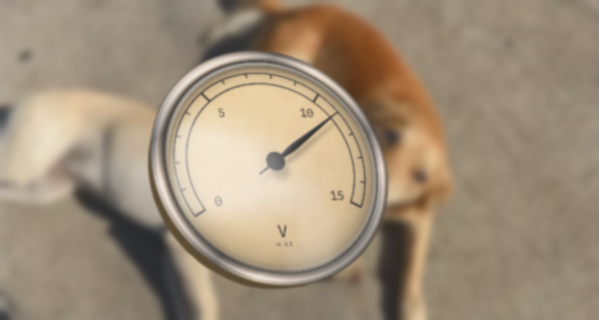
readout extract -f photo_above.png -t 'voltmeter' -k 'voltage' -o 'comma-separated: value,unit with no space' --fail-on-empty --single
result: 11,V
